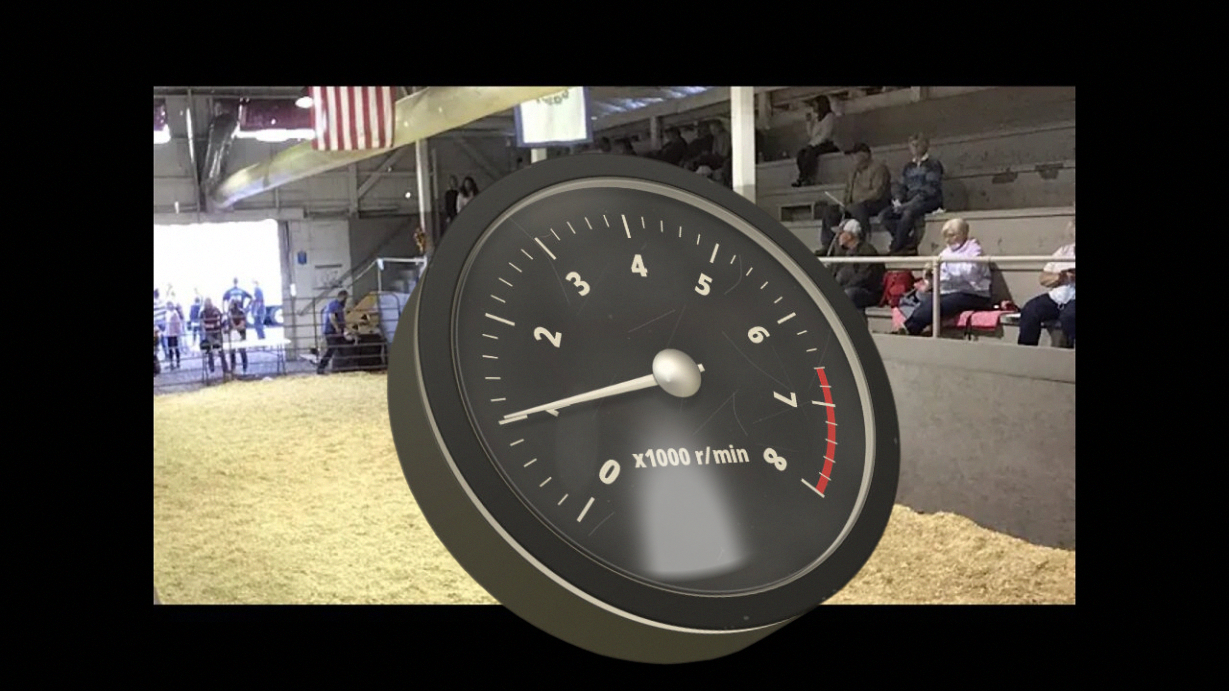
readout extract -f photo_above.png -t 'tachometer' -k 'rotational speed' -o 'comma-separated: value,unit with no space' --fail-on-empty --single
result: 1000,rpm
